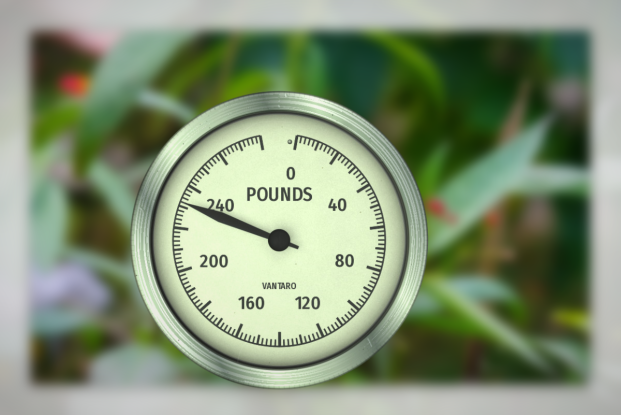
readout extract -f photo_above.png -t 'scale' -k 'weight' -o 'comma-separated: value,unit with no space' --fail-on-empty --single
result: 232,lb
